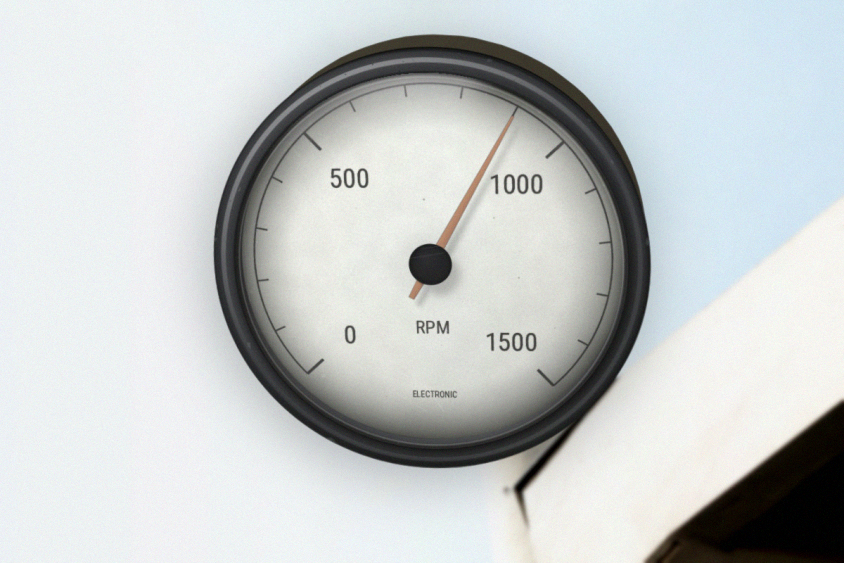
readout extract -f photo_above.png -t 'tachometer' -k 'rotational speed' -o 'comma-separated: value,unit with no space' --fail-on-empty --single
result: 900,rpm
